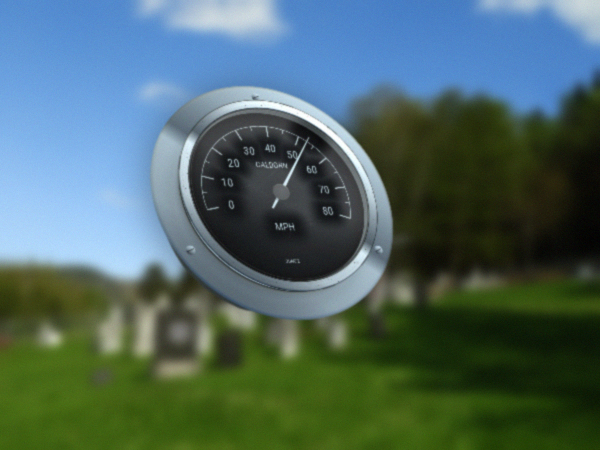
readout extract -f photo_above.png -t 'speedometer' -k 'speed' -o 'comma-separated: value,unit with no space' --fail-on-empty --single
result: 52.5,mph
